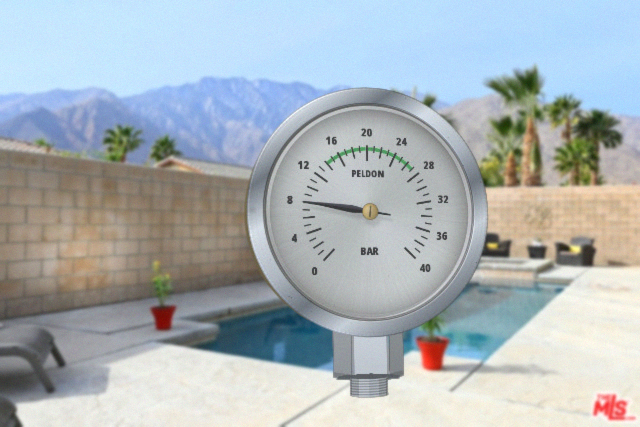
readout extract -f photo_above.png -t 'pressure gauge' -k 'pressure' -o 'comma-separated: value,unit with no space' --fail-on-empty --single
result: 8,bar
